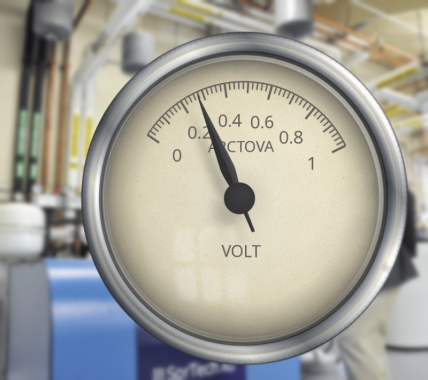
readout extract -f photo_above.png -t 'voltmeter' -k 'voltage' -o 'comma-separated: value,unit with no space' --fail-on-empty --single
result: 0.28,V
